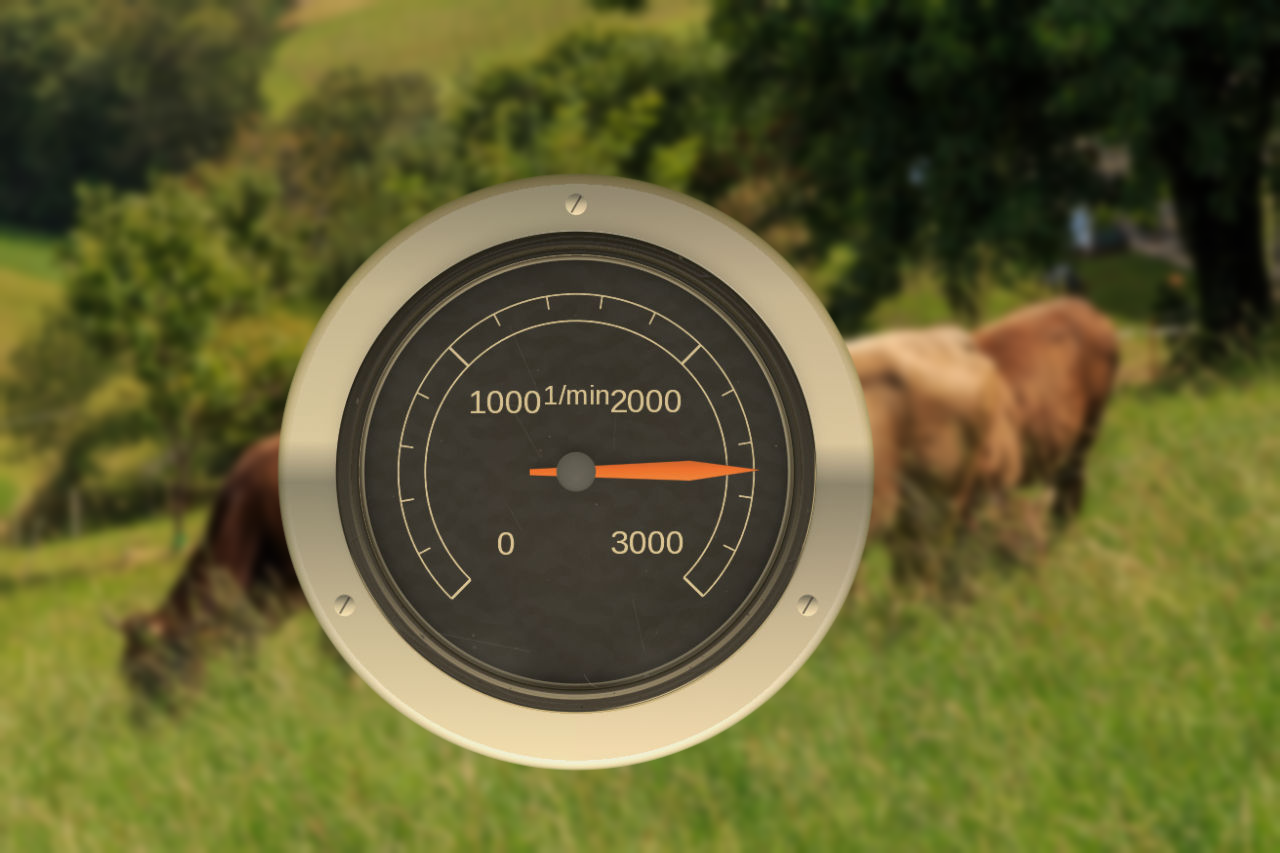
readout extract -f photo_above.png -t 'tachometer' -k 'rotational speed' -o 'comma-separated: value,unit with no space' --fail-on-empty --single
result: 2500,rpm
